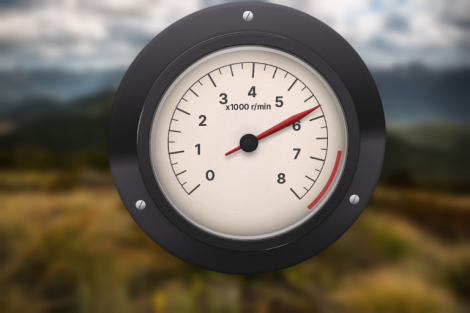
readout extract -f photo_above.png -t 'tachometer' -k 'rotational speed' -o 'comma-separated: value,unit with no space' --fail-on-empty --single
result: 5750,rpm
